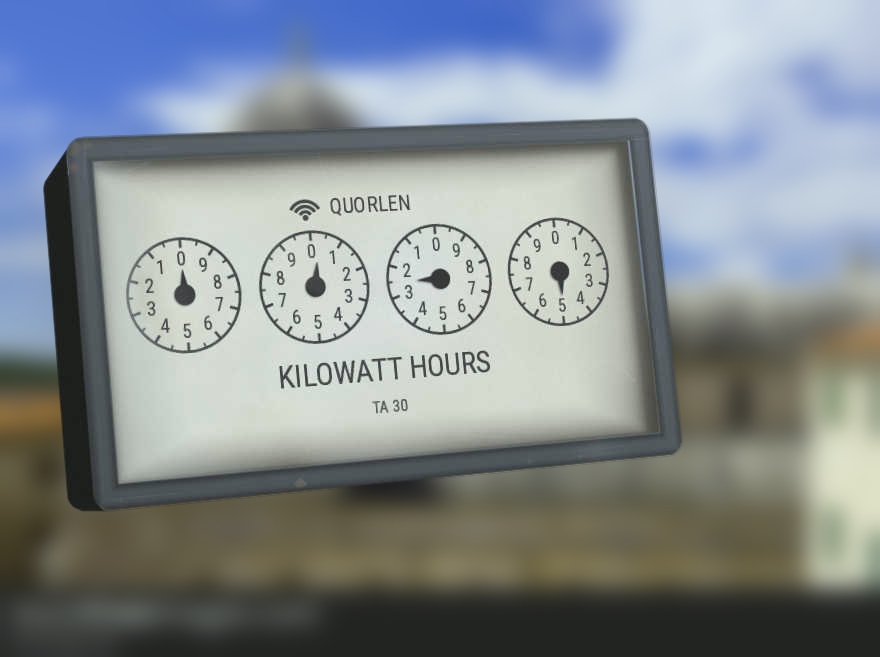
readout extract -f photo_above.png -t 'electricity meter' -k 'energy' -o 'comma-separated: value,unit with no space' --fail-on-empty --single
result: 25,kWh
